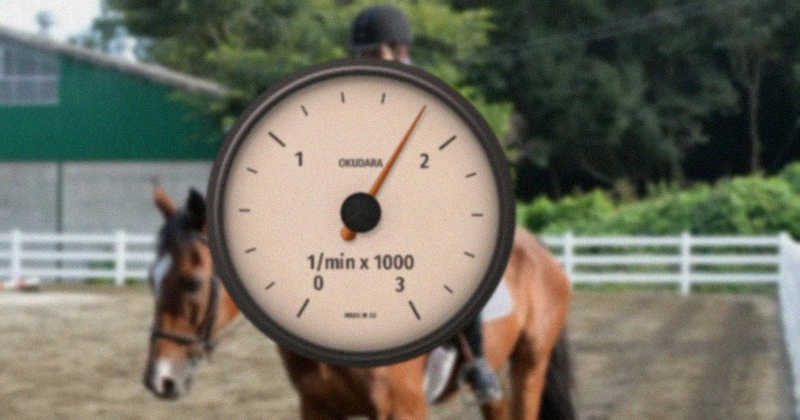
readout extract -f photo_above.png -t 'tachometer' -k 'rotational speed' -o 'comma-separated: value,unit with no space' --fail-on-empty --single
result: 1800,rpm
